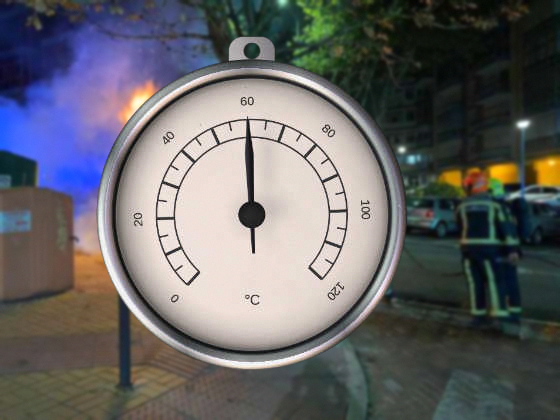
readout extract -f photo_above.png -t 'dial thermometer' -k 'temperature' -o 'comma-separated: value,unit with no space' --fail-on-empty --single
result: 60,°C
